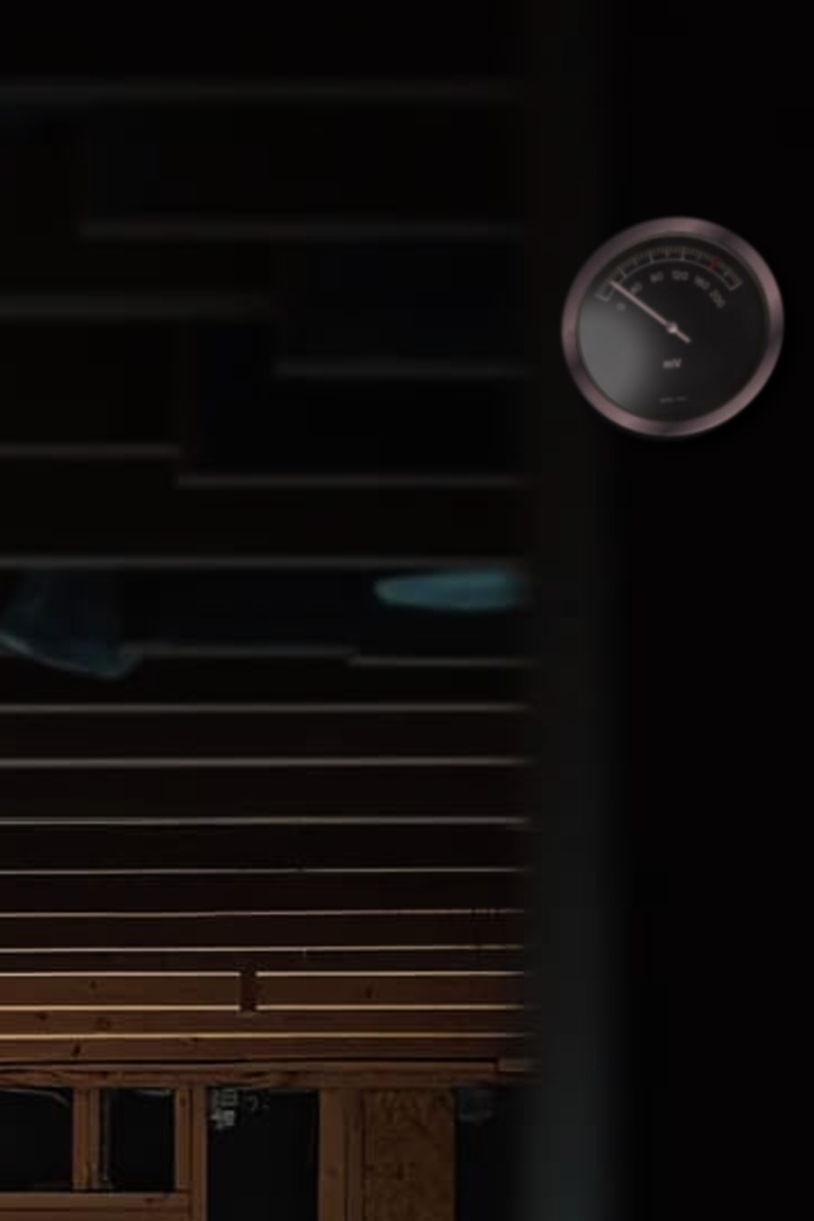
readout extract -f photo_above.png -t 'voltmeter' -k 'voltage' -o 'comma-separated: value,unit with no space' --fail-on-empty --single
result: 20,mV
